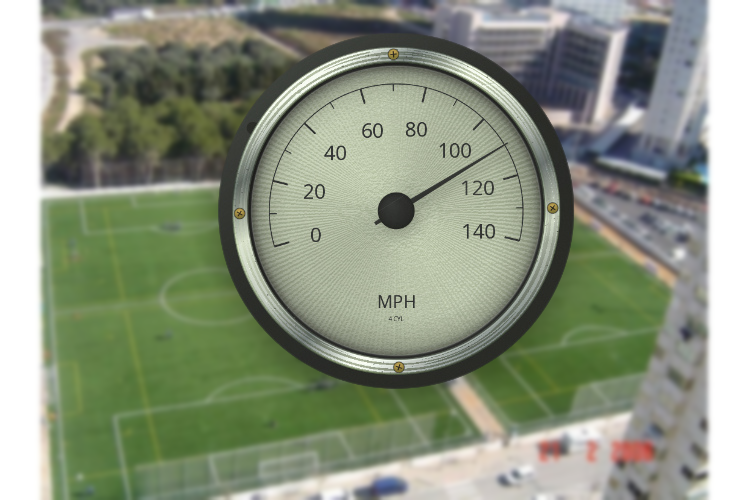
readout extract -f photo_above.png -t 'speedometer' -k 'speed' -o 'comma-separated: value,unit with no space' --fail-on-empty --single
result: 110,mph
